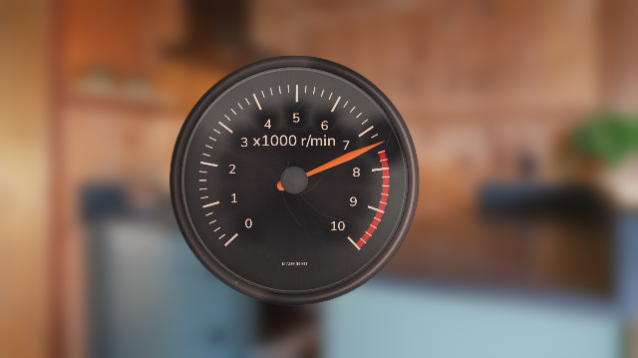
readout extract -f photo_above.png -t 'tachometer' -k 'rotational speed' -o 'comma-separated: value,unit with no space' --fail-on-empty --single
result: 7400,rpm
